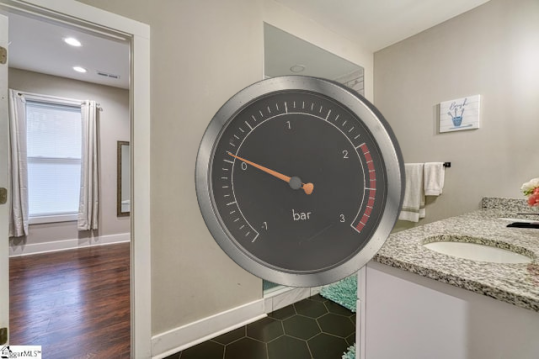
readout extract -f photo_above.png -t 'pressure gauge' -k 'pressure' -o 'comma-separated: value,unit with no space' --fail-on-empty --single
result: 0.1,bar
